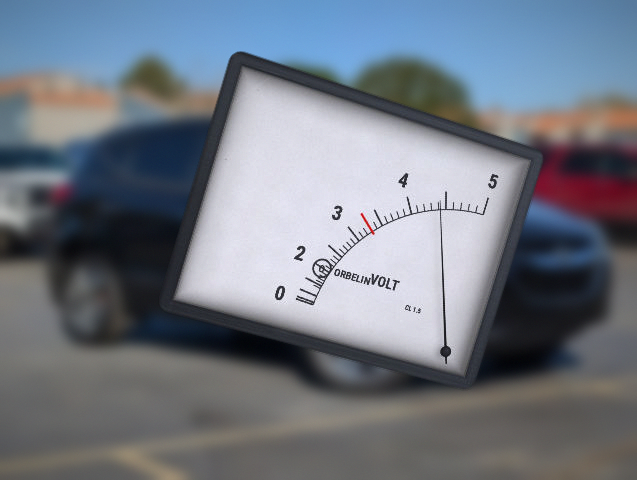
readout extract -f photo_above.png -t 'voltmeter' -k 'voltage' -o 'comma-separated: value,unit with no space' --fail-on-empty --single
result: 4.4,V
